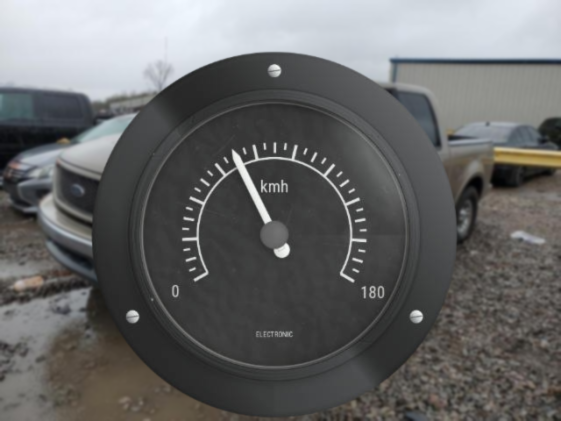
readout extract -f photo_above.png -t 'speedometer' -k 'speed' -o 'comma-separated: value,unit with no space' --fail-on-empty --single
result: 70,km/h
